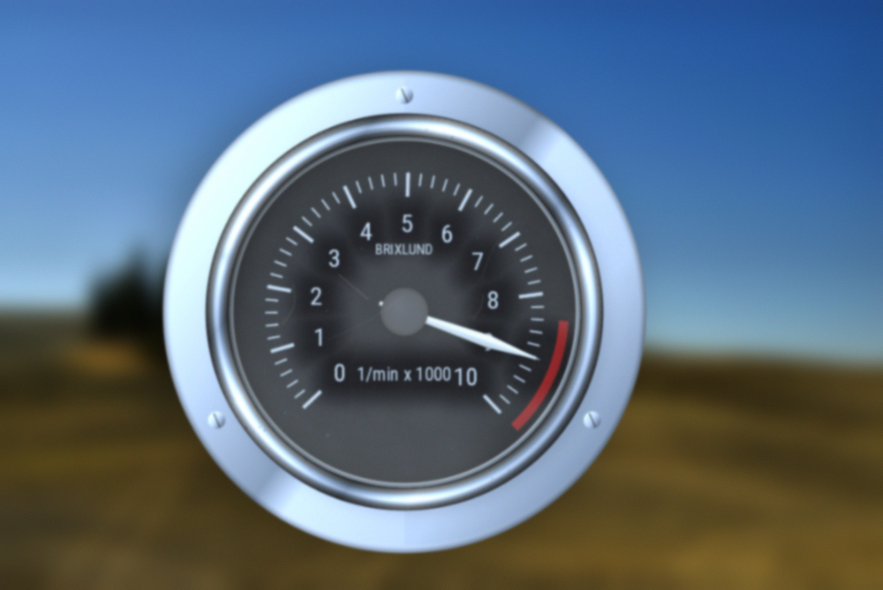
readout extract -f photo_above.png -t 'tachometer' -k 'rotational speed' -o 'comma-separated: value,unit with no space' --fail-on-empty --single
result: 9000,rpm
